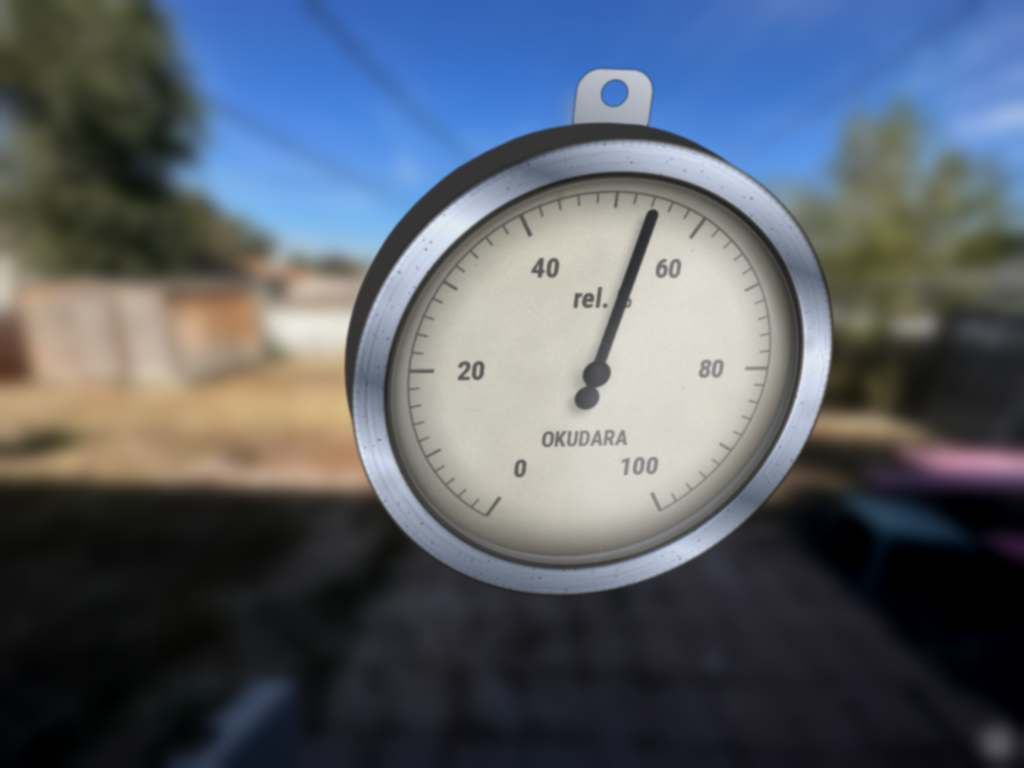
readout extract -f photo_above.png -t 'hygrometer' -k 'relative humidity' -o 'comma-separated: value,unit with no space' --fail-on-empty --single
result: 54,%
